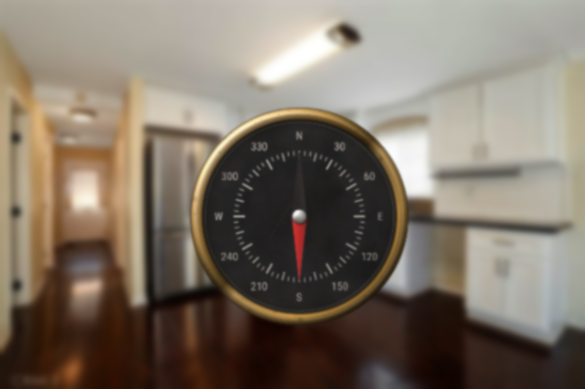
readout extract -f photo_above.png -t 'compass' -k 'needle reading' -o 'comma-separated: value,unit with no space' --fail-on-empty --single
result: 180,°
